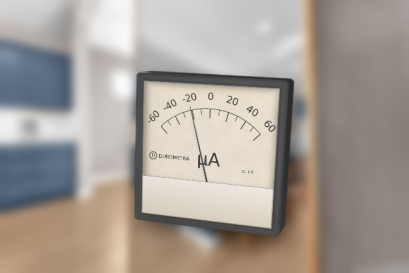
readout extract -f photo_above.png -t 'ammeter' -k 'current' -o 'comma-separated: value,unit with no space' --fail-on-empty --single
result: -20,µA
